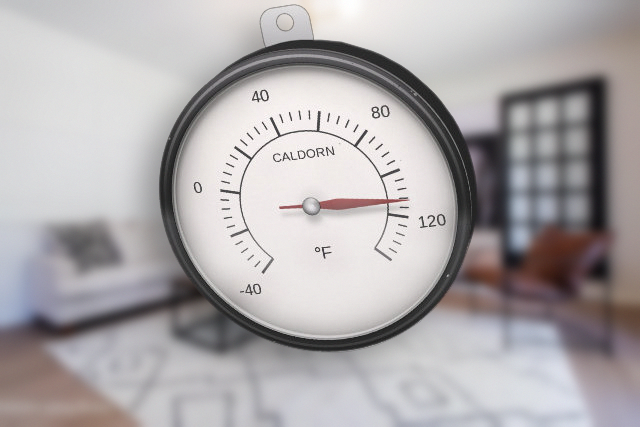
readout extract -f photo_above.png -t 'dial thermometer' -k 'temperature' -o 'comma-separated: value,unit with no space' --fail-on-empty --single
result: 112,°F
